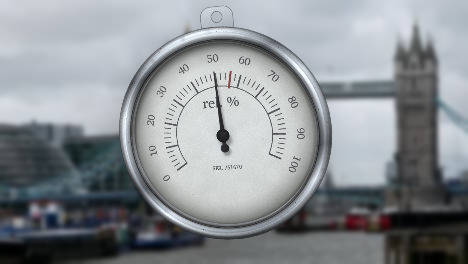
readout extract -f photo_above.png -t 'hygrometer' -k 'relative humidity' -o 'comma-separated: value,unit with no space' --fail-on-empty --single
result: 50,%
